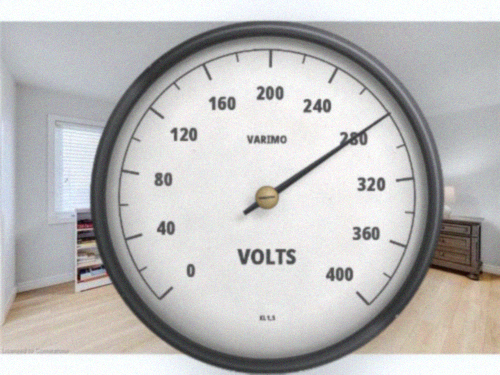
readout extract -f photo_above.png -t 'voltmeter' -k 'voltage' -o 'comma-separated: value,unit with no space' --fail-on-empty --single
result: 280,V
